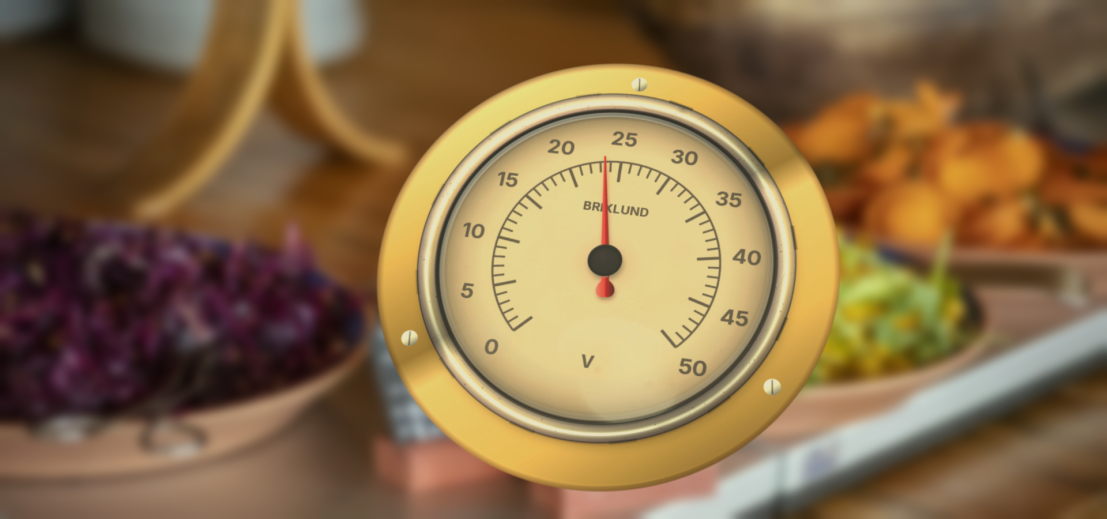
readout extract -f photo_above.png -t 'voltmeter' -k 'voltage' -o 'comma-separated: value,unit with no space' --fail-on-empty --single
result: 23.5,V
